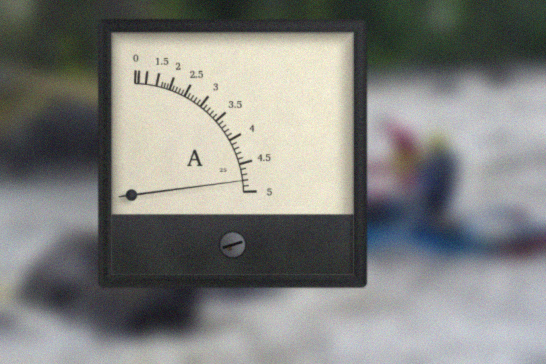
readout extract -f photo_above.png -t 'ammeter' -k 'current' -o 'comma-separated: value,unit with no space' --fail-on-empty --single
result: 4.8,A
